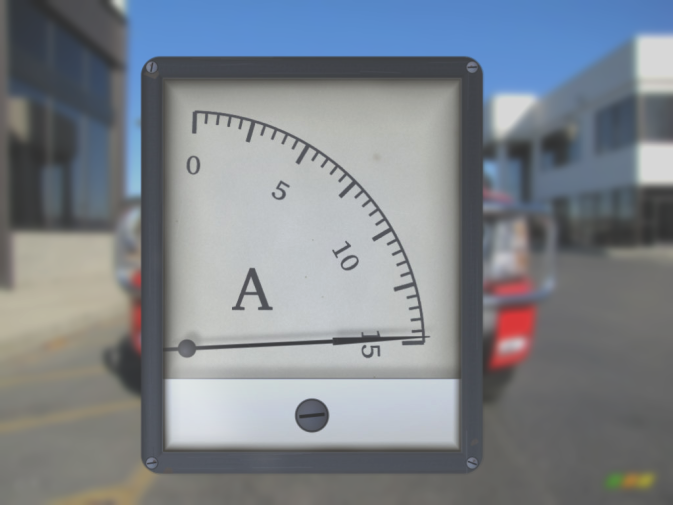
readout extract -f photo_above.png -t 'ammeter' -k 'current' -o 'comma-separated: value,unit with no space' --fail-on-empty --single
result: 14.75,A
